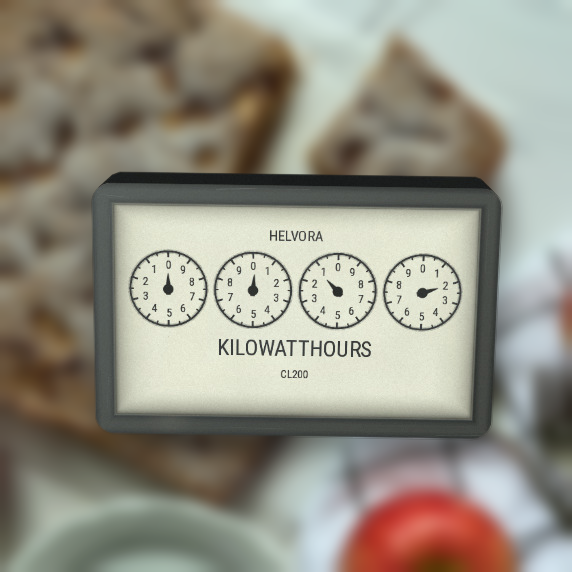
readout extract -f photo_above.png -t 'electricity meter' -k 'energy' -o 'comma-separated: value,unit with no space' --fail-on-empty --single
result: 12,kWh
